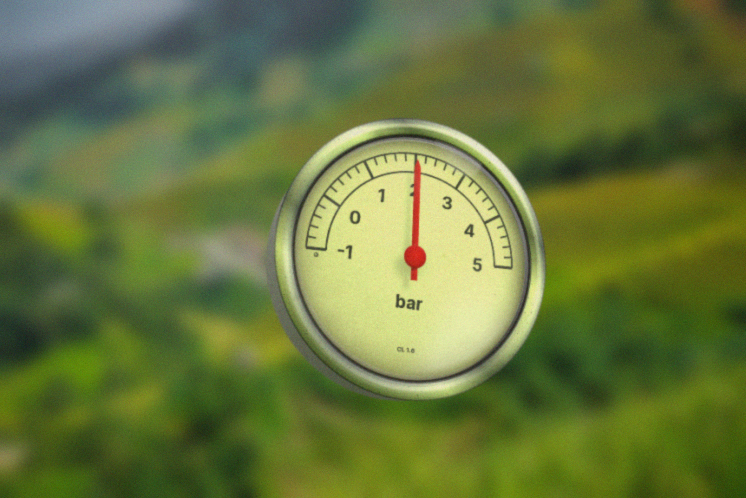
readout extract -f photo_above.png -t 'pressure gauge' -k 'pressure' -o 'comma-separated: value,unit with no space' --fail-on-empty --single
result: 2,bar
